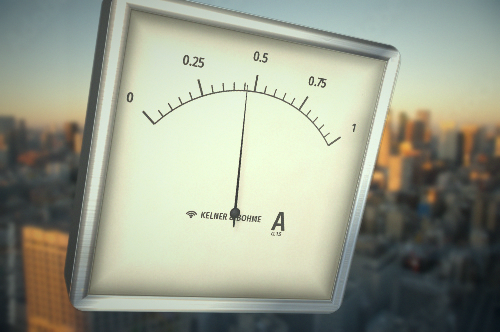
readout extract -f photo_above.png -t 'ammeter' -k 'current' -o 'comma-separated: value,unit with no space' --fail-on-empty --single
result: 0.45,A
